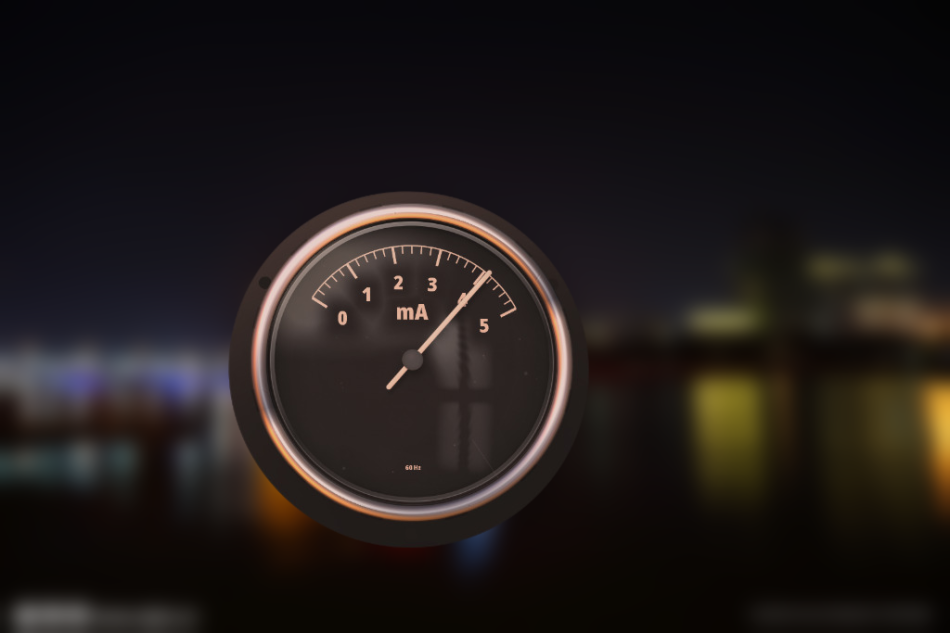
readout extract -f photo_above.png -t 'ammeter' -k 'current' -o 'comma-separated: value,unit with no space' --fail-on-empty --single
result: 4.1,mA
